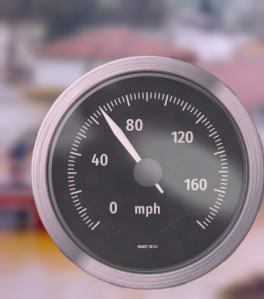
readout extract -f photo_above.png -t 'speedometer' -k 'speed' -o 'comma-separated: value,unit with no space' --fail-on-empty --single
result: 66,mph
